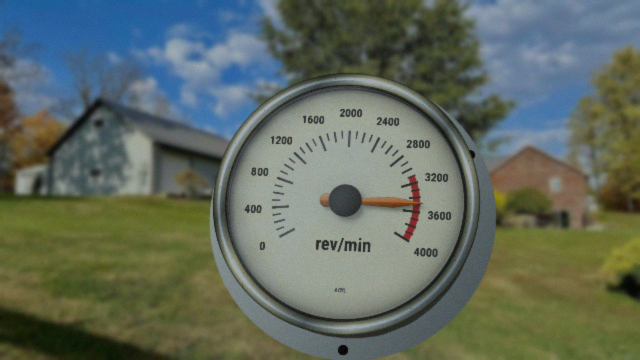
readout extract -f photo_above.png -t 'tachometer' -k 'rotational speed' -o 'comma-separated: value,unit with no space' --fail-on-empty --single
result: 3500,rpm
